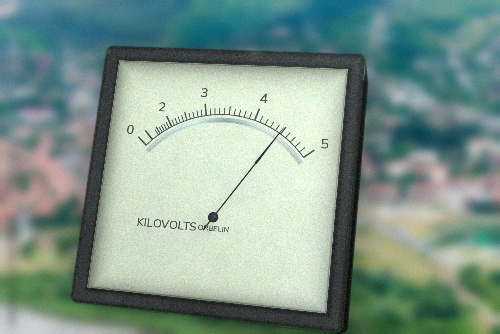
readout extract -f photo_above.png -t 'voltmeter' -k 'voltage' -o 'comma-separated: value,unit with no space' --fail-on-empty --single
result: 4.5,kV
